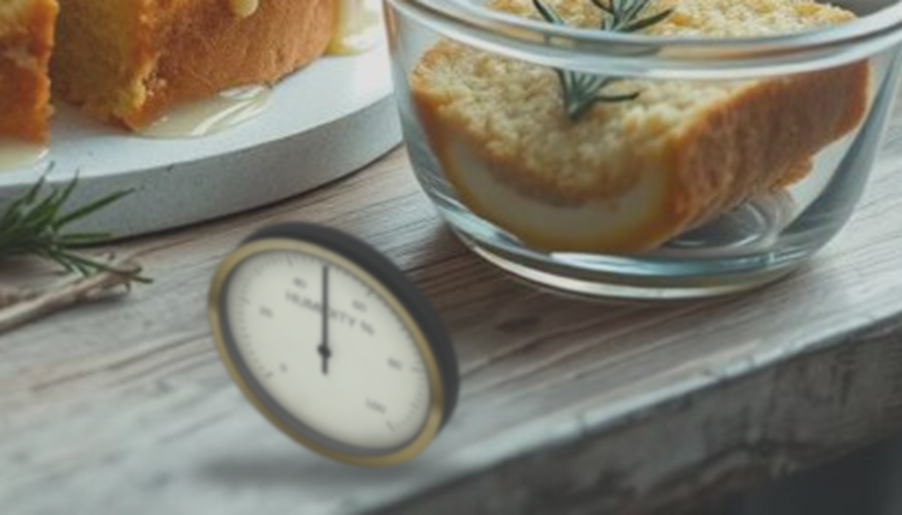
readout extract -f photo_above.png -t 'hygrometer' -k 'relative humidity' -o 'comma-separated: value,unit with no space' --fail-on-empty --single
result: 50,%
